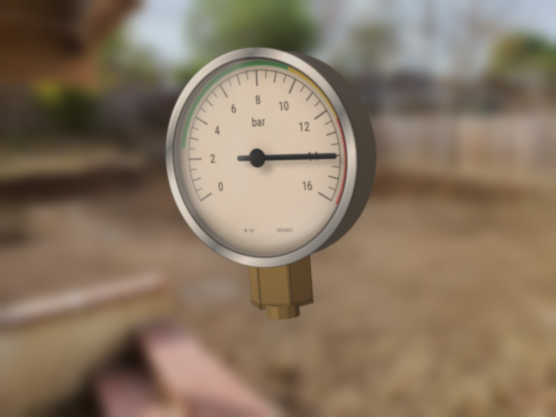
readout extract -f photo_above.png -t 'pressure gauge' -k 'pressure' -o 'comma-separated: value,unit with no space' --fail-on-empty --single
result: 14,bar
